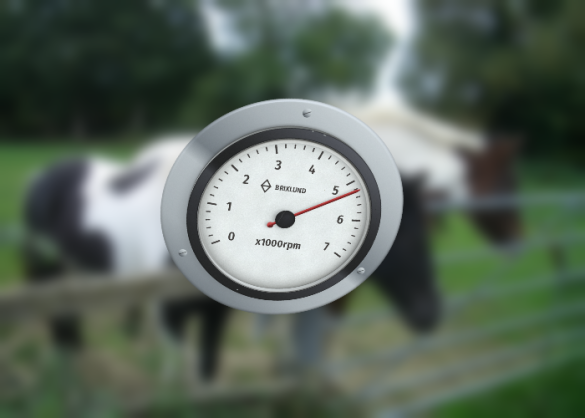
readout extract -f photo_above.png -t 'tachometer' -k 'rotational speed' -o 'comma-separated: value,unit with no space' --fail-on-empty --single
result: 5200,rpm
